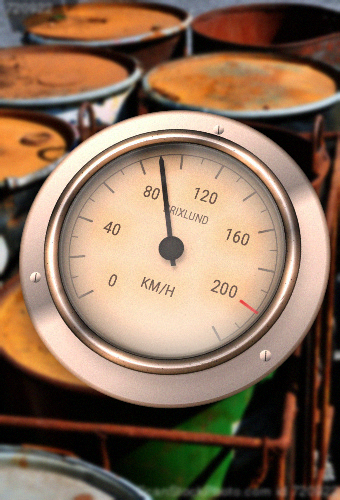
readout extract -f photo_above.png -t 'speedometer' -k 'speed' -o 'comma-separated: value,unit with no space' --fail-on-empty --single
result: 90,km/h
